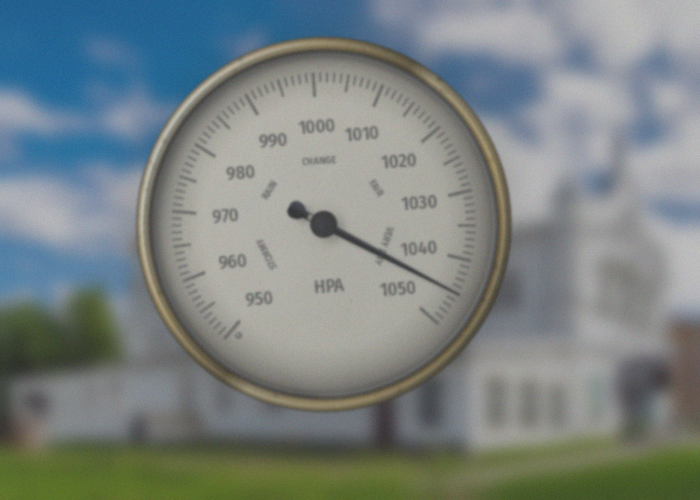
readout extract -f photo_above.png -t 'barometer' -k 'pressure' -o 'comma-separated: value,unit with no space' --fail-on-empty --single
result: 1045,hPa
